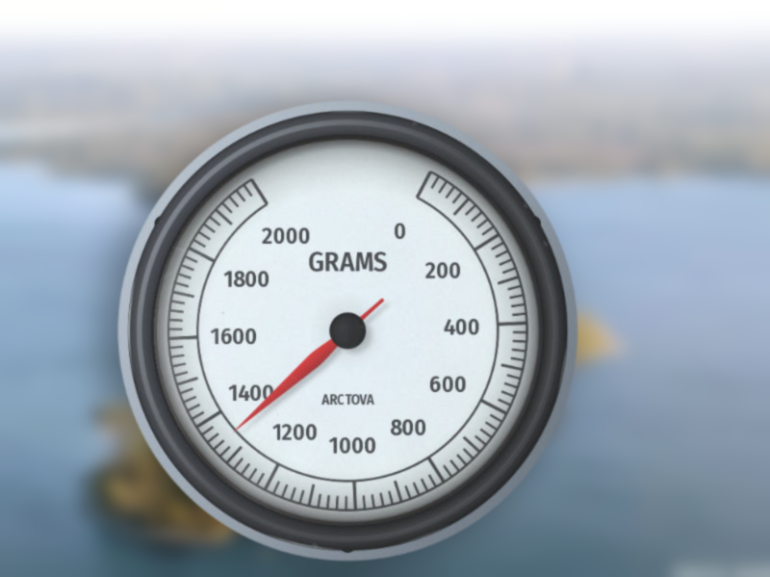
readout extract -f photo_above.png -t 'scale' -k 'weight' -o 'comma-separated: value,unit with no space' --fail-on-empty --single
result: 1340,g
